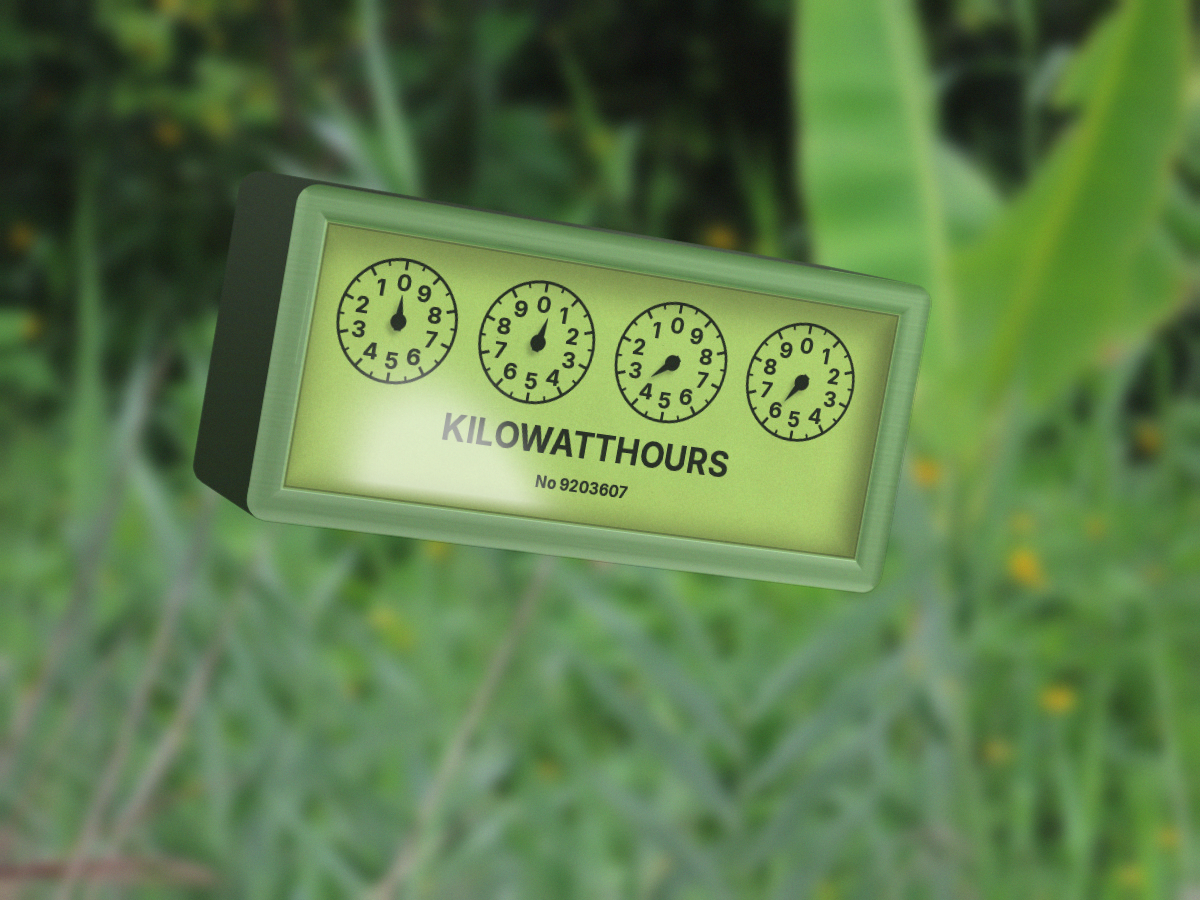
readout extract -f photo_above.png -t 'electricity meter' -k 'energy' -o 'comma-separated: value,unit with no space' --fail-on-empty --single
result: 36,kWh
